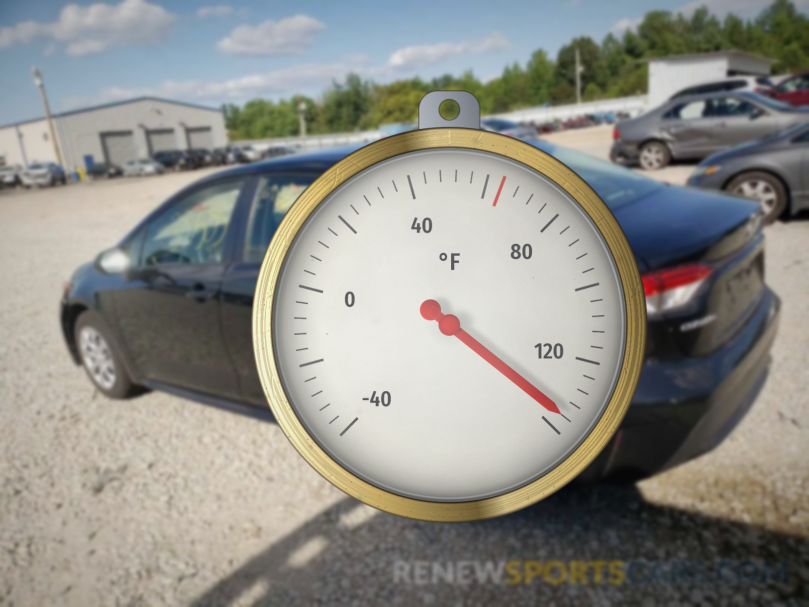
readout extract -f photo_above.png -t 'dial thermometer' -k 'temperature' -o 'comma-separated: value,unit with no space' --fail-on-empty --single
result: 136,°F
